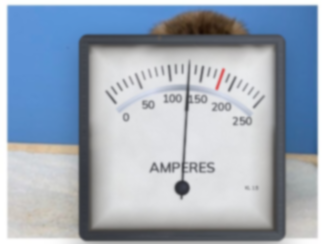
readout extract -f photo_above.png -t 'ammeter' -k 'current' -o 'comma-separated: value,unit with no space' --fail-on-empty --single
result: 130,A
